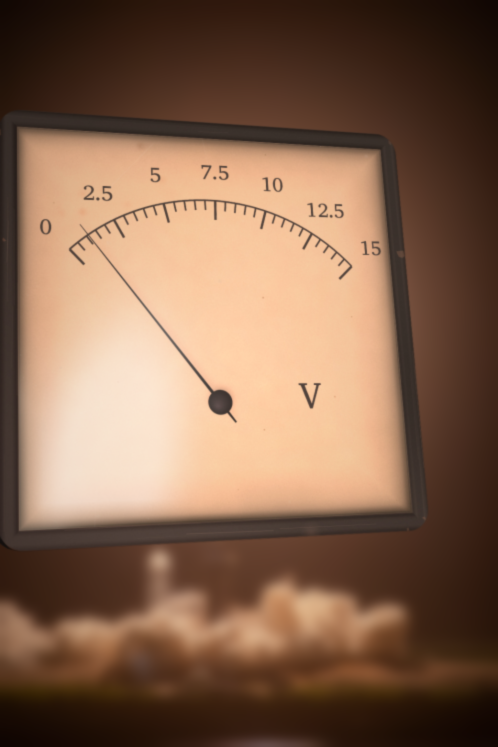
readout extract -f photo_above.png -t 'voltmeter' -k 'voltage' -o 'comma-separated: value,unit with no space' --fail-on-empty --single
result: 1,V
